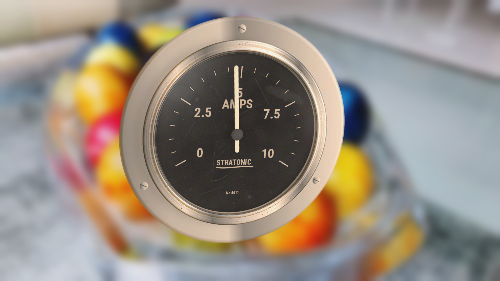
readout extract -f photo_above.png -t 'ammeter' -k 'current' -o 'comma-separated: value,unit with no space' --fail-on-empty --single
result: 4.75,A
